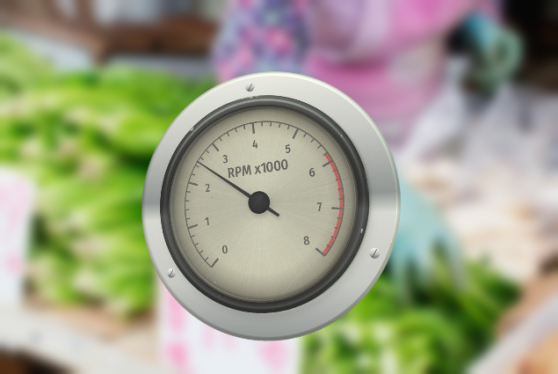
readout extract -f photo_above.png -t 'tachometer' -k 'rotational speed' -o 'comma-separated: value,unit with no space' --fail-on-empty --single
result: 2500,rpm
